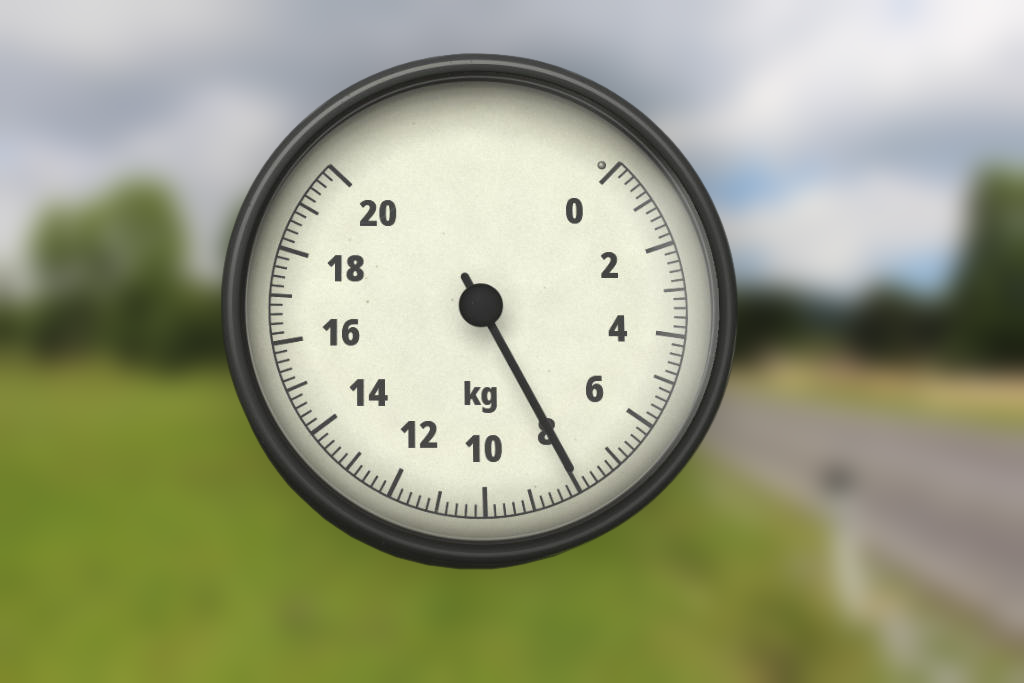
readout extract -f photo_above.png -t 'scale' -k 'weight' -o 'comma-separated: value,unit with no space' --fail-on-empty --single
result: 8,kg
